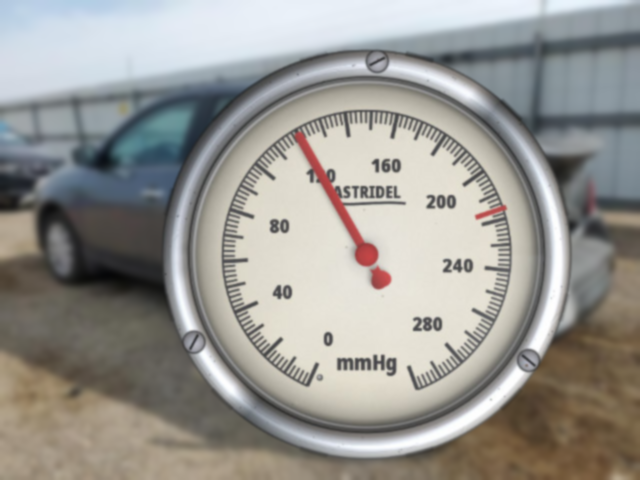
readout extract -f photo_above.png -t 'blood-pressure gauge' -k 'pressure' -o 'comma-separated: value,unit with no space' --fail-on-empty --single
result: 120,mmHg
